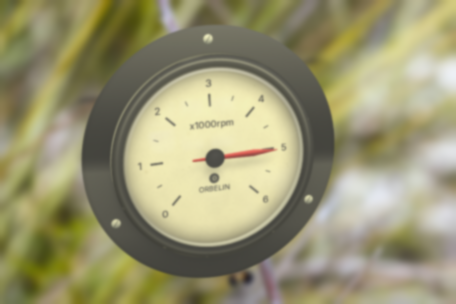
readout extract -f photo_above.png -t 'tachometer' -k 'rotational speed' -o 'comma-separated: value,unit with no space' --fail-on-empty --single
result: 5000,rpm
